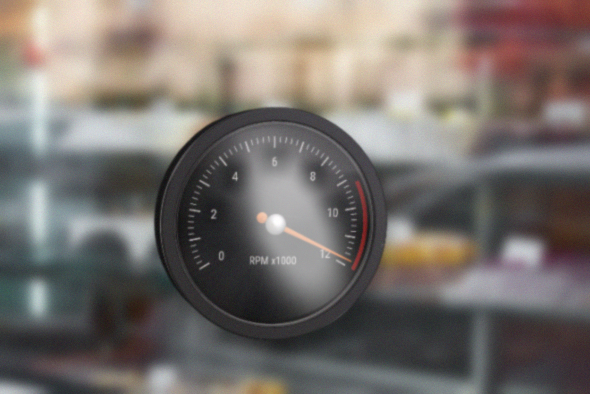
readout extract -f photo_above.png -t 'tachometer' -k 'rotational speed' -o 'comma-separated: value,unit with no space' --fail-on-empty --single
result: 11800,rpm
